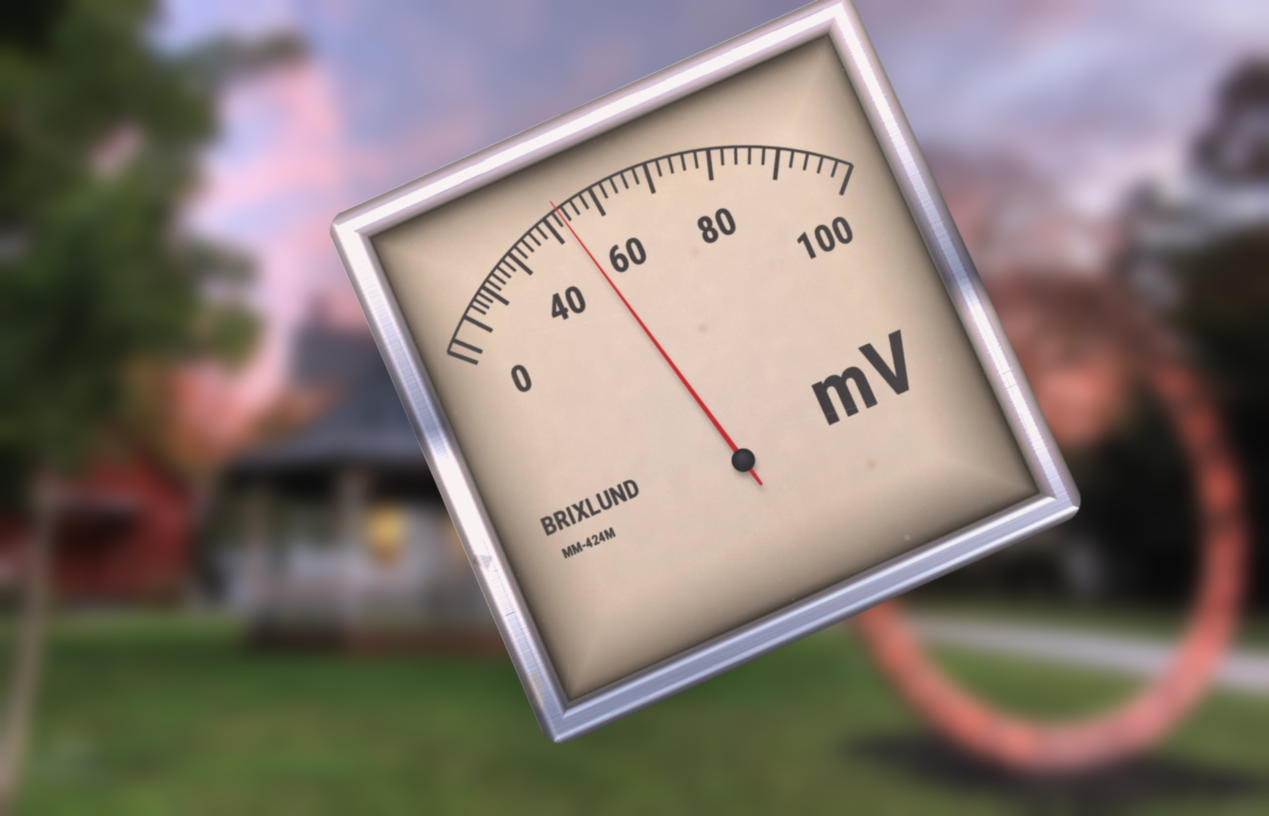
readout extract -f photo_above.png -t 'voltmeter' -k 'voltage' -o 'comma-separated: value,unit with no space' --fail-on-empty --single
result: 53,mV
